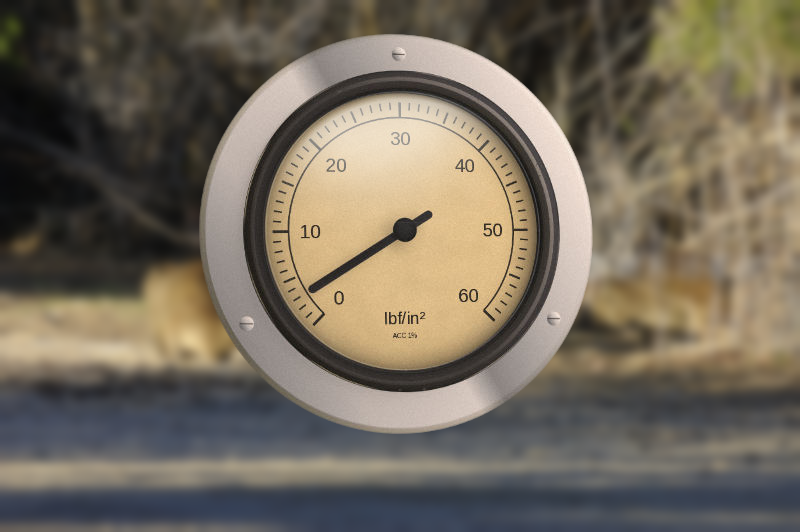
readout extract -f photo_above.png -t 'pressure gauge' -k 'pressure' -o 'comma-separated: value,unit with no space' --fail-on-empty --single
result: 3,psi
